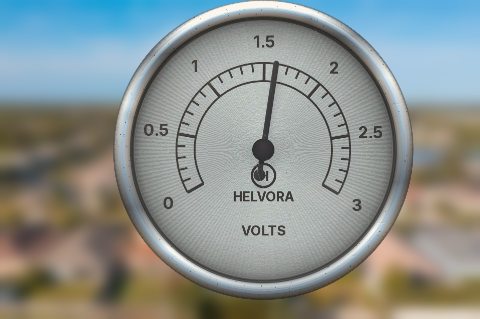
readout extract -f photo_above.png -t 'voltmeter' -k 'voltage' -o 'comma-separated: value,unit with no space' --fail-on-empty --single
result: 1.6,V
